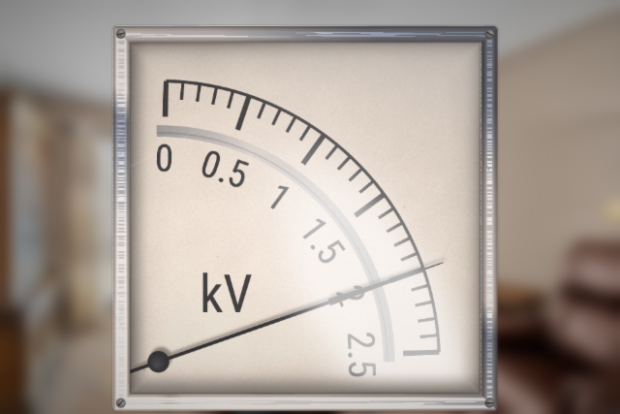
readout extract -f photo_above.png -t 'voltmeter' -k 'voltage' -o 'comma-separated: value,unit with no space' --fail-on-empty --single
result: 2,kV
